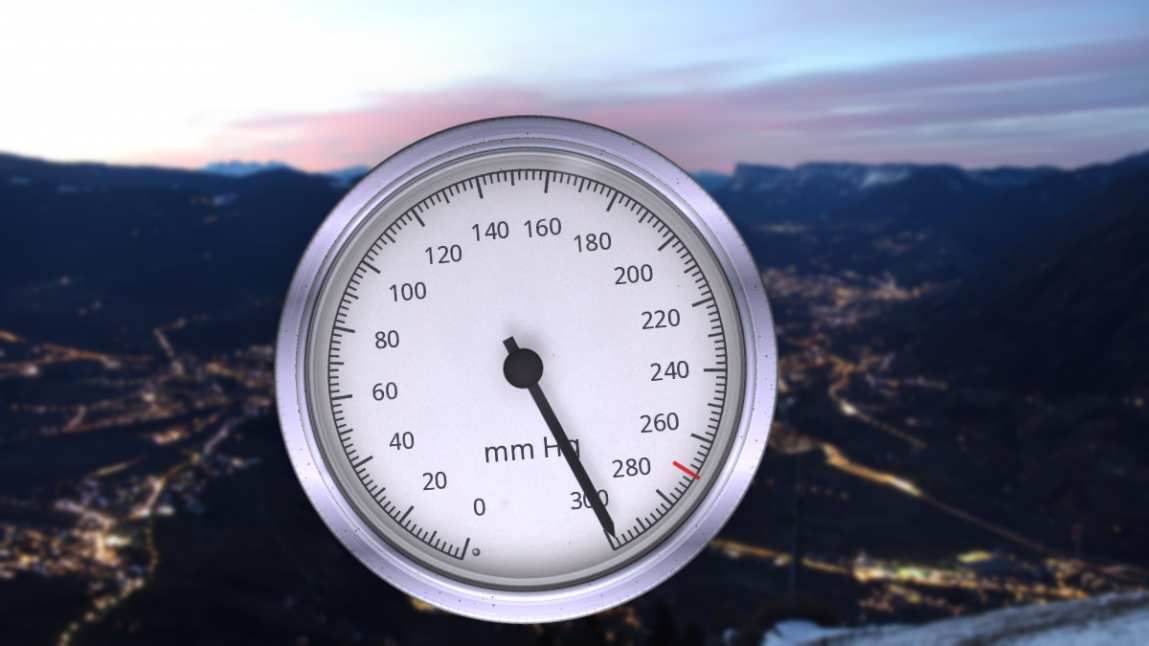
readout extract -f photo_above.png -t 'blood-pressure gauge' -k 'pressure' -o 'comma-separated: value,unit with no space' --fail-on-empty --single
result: 298,mmHg
